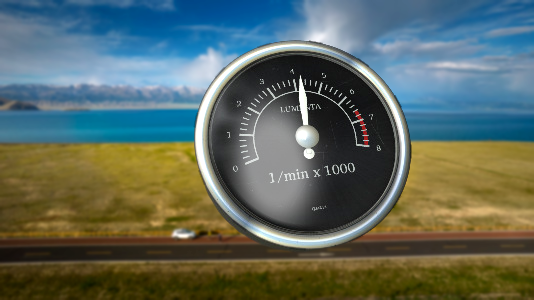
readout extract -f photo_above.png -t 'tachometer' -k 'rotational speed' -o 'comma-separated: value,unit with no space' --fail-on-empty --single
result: 4200,rpm
